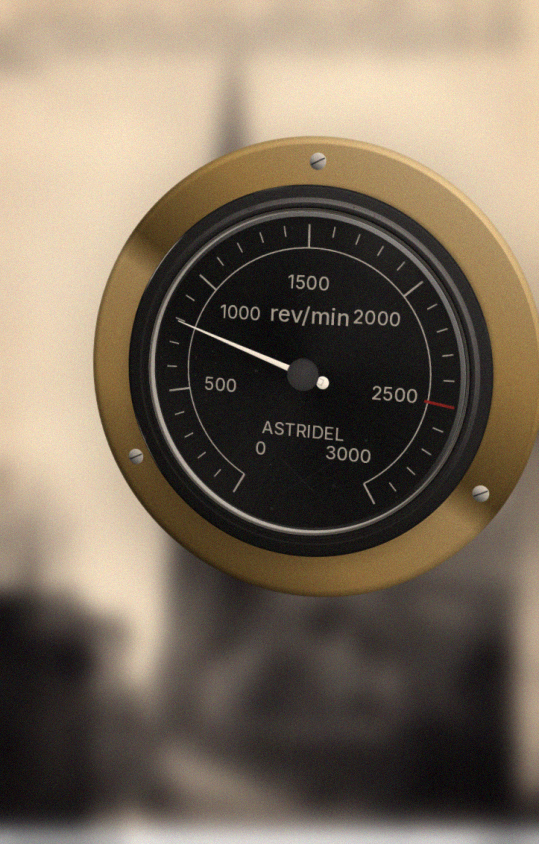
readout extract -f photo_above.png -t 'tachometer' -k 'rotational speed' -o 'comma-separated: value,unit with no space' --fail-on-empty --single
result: 800,rpm
